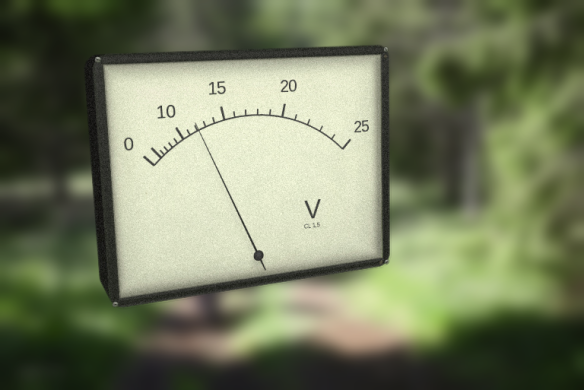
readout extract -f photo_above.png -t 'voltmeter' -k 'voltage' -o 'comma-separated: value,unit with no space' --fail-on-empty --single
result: 12,V
